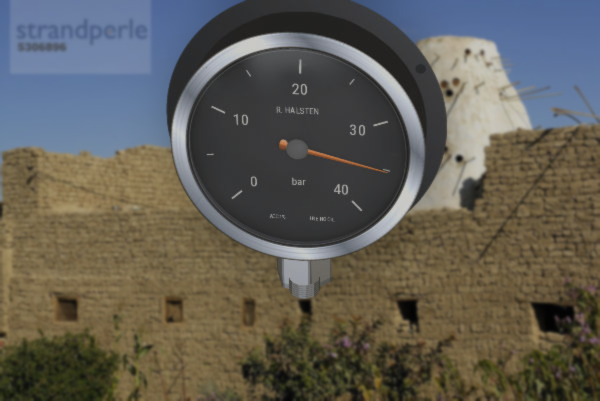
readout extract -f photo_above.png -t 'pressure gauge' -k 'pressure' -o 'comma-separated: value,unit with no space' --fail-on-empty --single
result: 35,bar
